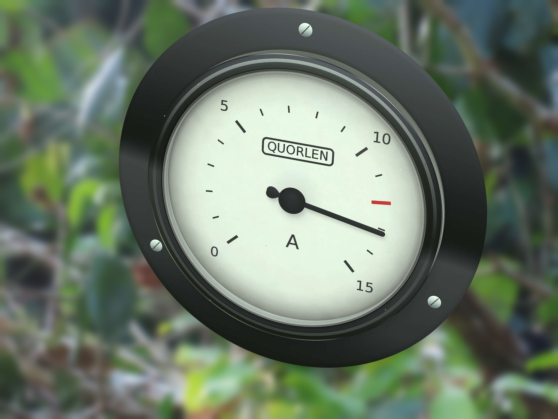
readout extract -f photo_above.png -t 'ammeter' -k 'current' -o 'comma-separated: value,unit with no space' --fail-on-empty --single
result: 13,A
